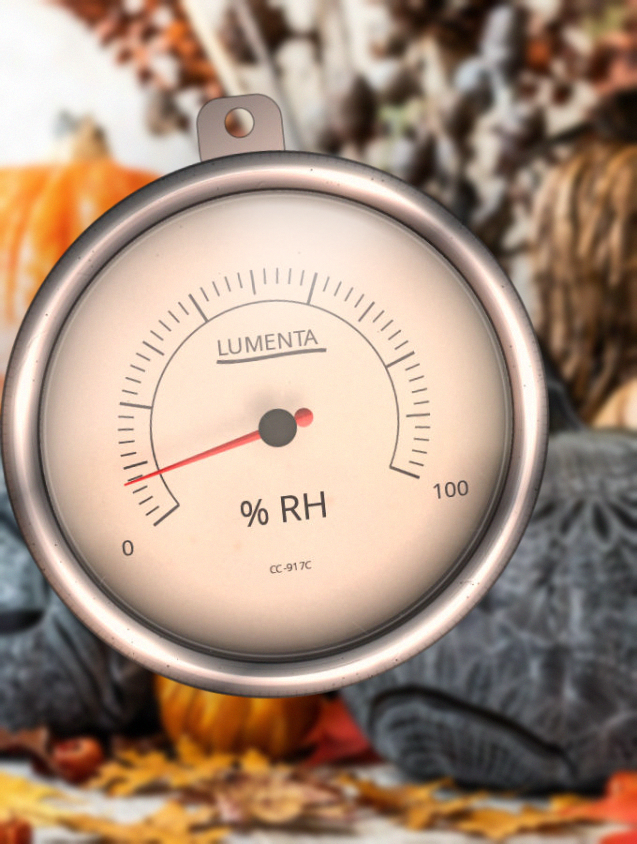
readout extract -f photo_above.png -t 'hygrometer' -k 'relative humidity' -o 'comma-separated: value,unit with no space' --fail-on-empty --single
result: 8,%
